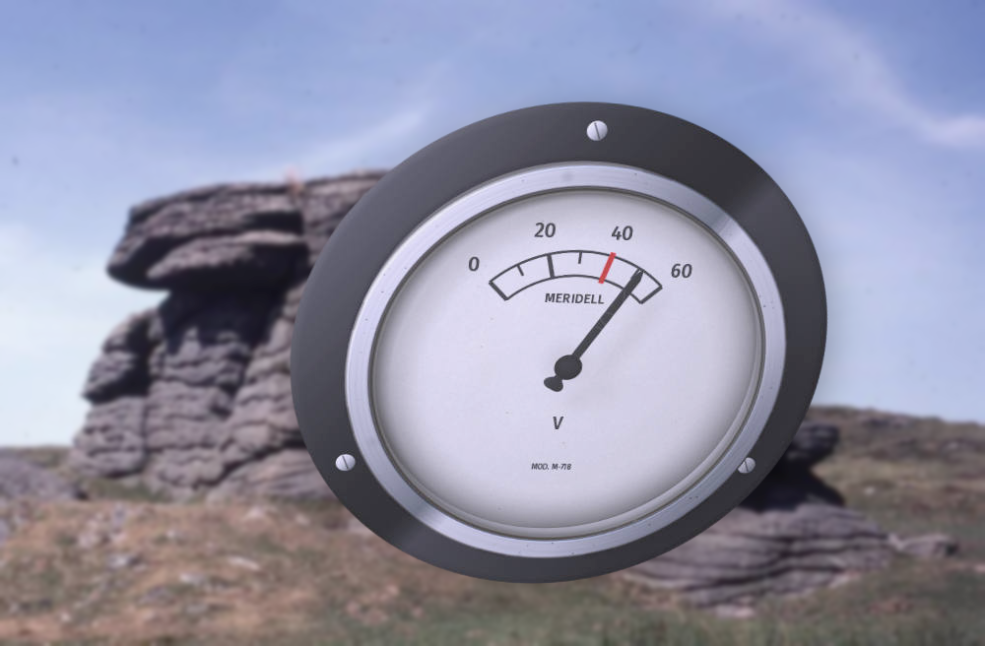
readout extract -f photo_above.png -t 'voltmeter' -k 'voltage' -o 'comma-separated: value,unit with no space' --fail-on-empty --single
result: 50,V
